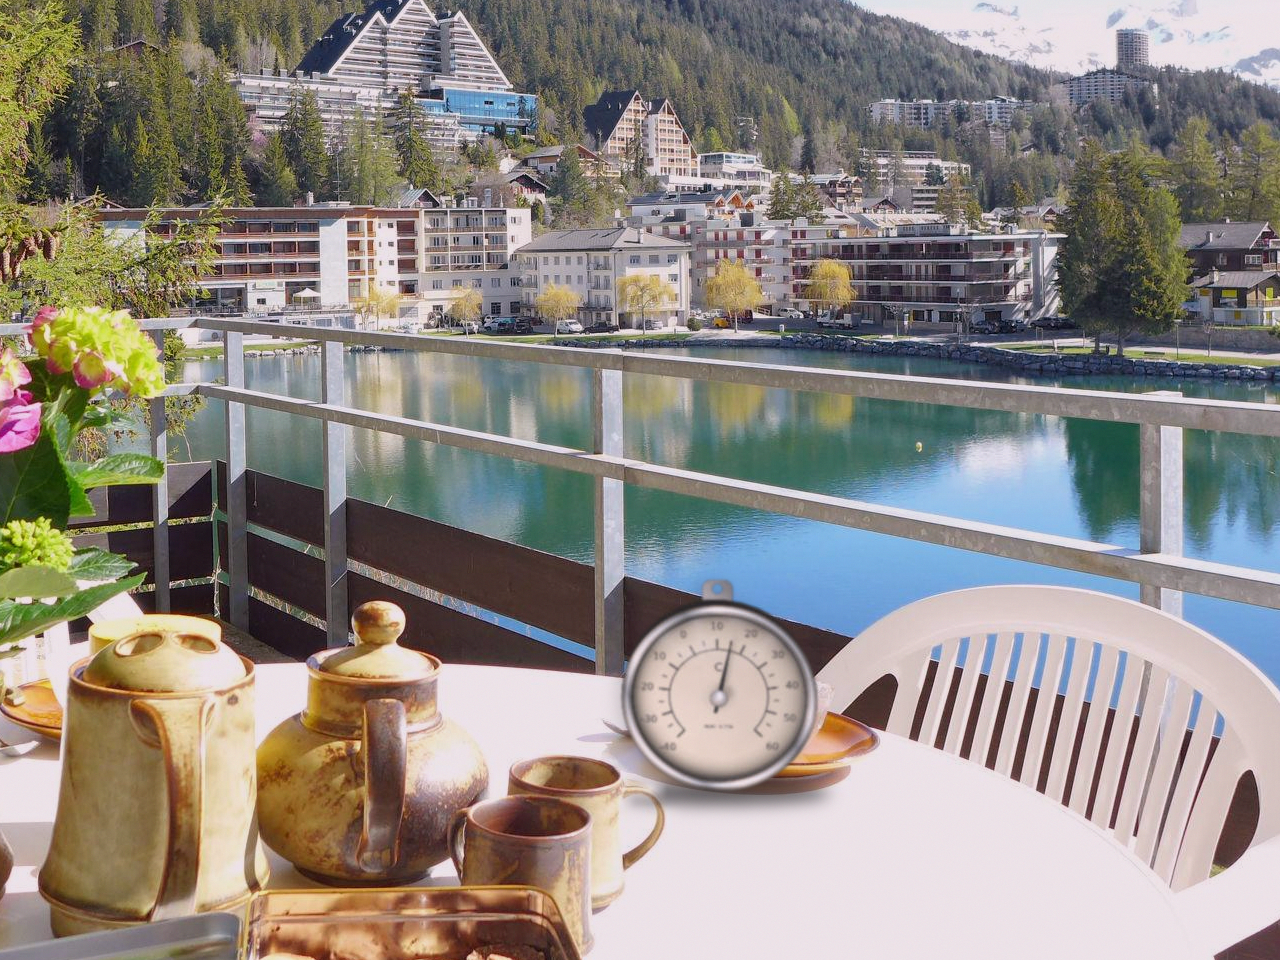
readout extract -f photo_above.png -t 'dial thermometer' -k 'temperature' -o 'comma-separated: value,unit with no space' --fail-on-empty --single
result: 15,°C
